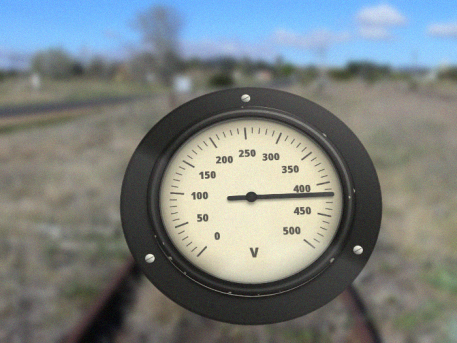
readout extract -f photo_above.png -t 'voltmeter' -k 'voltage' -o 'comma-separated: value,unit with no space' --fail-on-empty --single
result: 420,V
